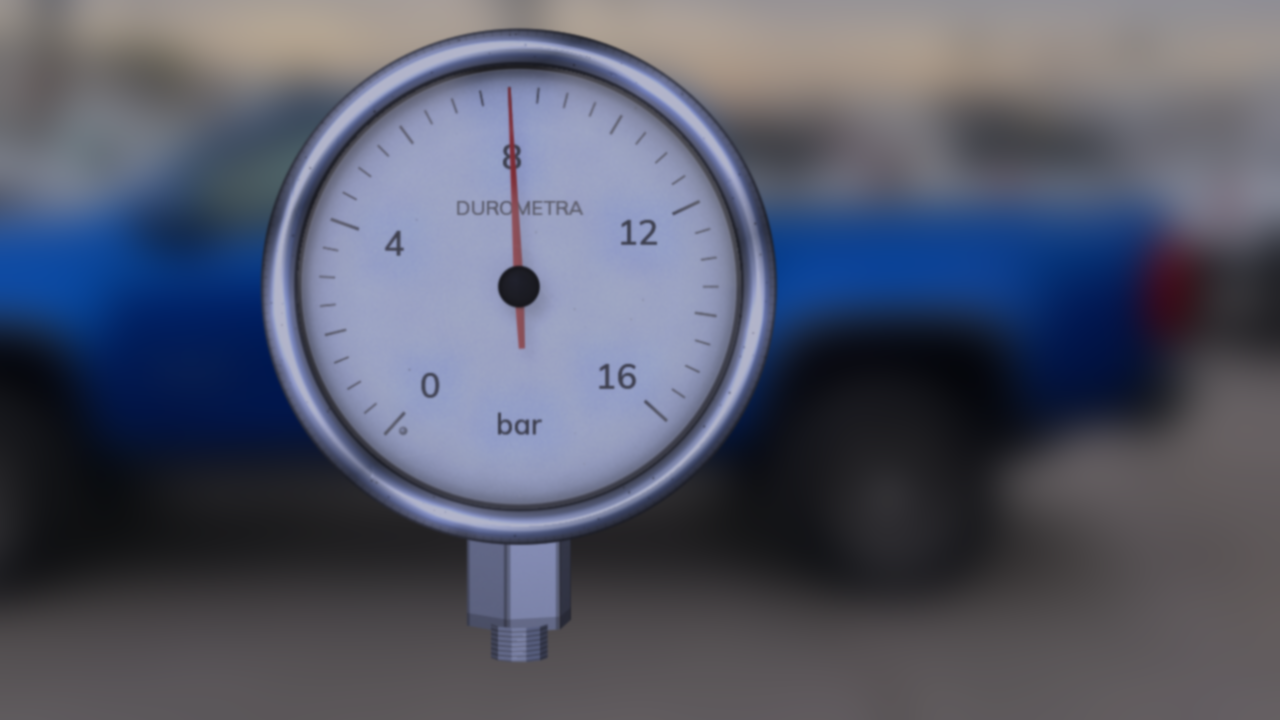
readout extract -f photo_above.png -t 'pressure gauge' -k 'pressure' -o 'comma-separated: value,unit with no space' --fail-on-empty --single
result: 8,bar
